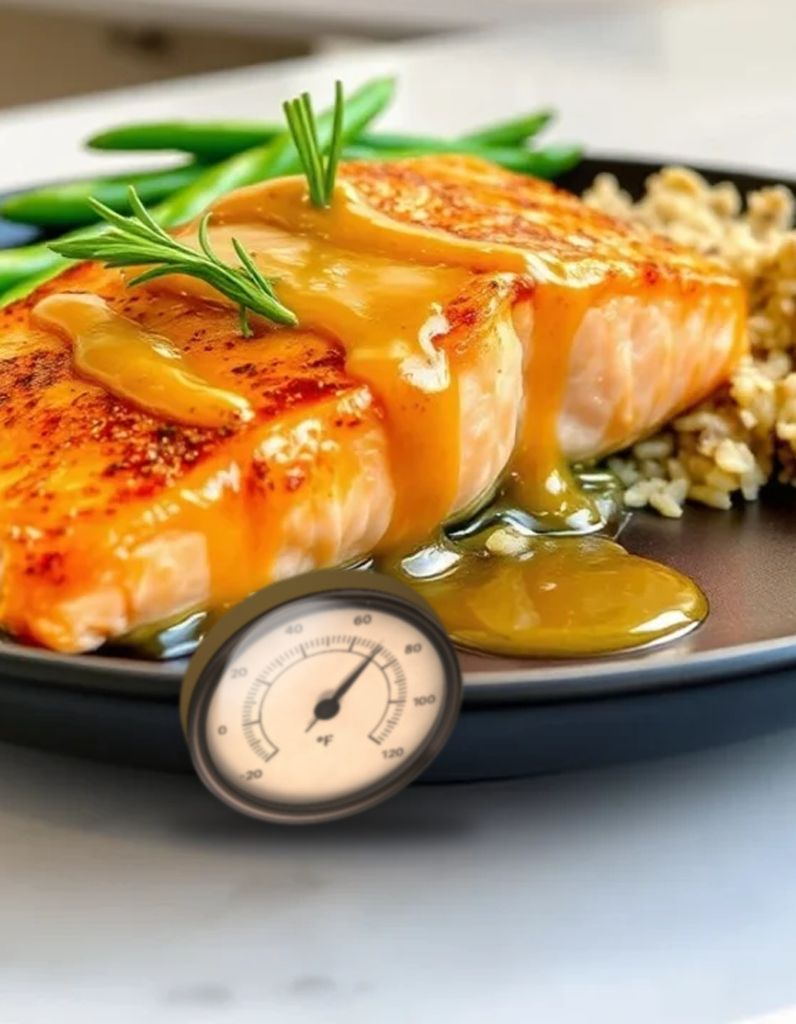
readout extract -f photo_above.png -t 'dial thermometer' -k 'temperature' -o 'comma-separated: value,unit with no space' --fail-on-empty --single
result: 70,°F
